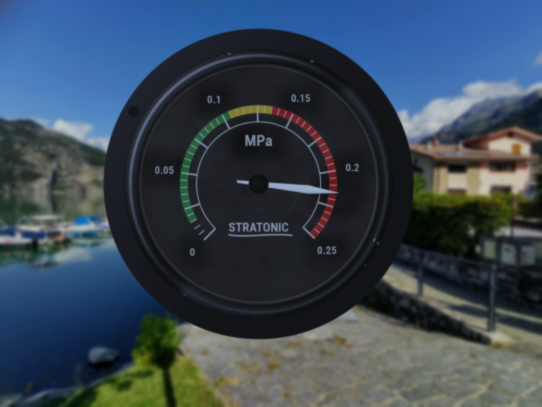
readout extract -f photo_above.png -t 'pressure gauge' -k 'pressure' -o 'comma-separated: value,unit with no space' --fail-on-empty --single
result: 0.215,MPa
